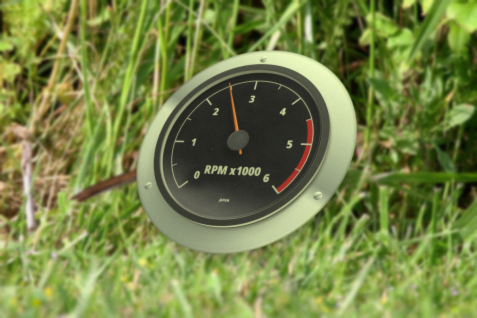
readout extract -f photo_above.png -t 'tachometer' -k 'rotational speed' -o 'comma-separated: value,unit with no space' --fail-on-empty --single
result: 2500,rpm
